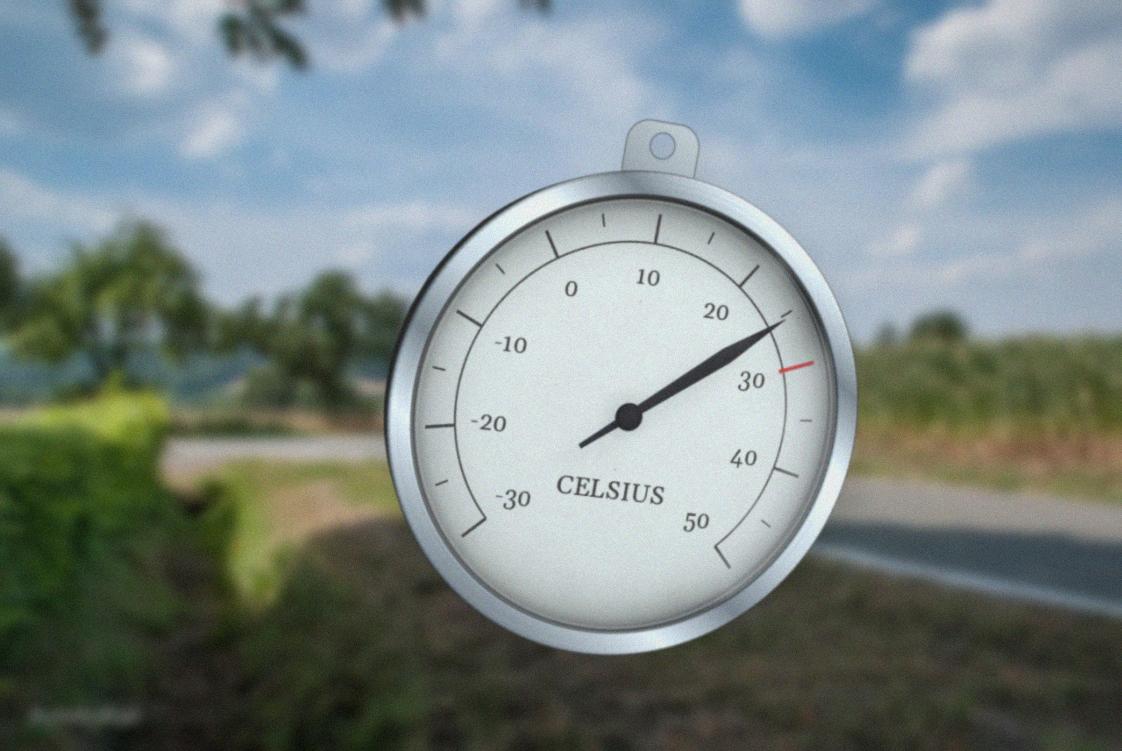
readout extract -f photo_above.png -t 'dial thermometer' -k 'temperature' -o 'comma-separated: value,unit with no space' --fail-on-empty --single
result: 25,°C
